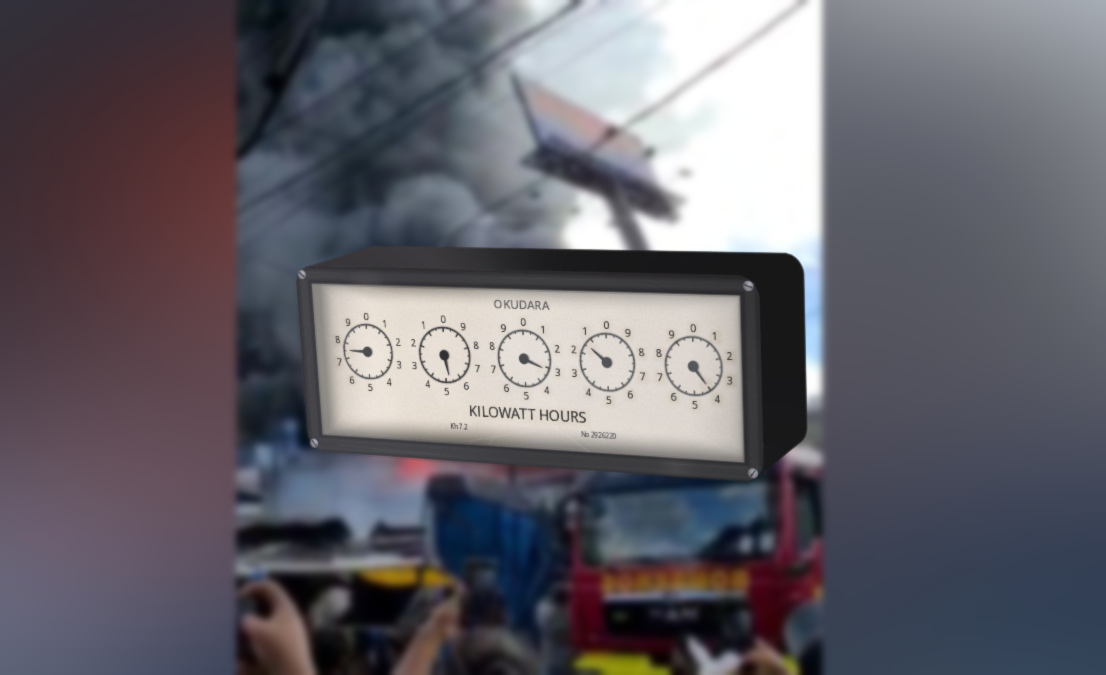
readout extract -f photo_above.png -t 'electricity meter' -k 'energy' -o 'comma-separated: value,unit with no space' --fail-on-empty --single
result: 75314,kWh
